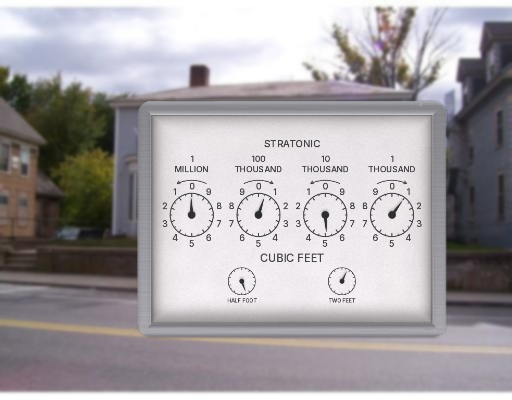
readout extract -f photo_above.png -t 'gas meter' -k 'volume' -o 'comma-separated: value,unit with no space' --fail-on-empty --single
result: 5100,ft³
